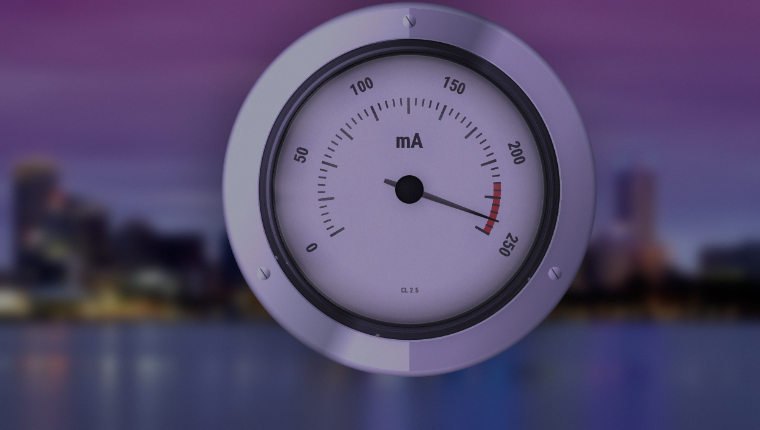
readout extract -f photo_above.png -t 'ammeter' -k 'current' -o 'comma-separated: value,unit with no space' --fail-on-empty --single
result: 240,mA
